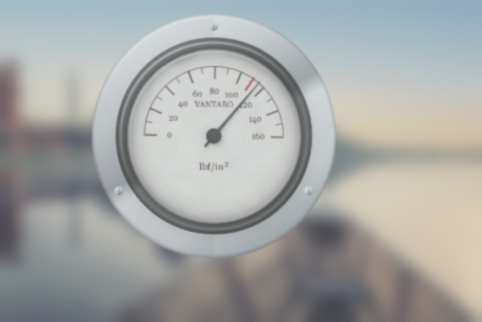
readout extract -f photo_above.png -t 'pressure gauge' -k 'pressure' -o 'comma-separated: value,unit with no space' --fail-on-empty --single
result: 115,psi
